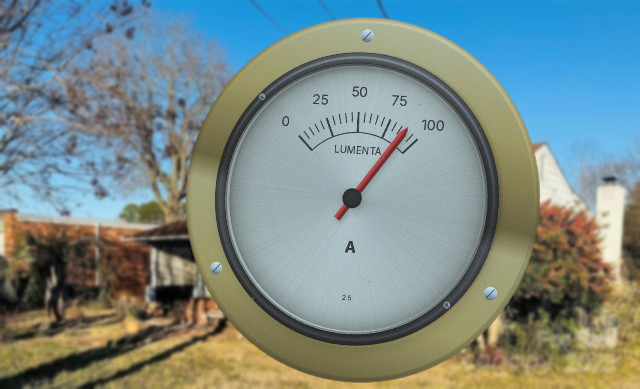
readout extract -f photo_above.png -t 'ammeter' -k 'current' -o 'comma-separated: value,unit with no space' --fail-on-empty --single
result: 90,A
